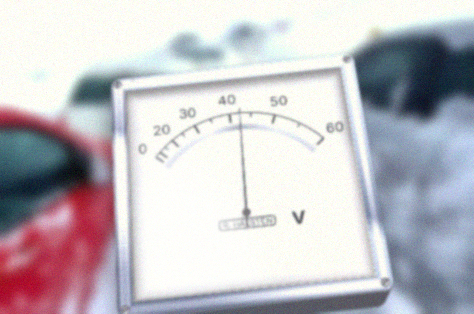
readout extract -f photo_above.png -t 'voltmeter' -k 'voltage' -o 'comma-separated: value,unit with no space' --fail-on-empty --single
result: 42.5,V
